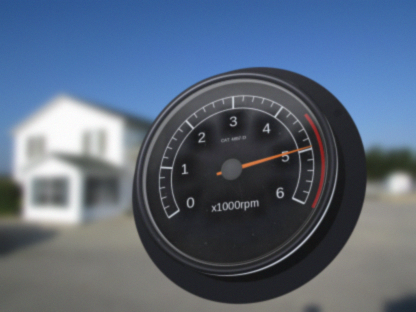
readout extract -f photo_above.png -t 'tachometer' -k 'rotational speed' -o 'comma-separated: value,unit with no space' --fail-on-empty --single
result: 5000,rpm
